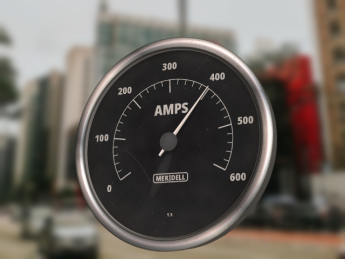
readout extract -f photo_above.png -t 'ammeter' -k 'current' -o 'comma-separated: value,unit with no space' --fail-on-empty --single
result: 400,A
